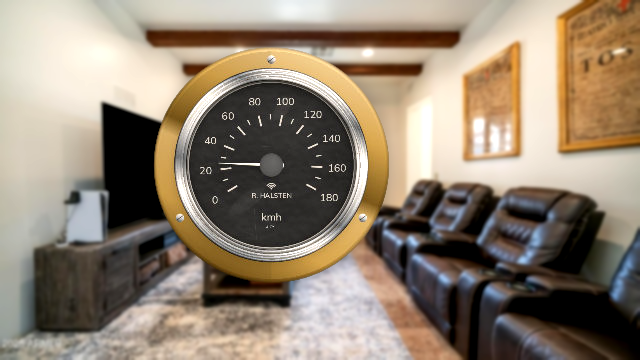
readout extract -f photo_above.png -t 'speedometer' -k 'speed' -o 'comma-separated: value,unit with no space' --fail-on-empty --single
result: 25,km/h
